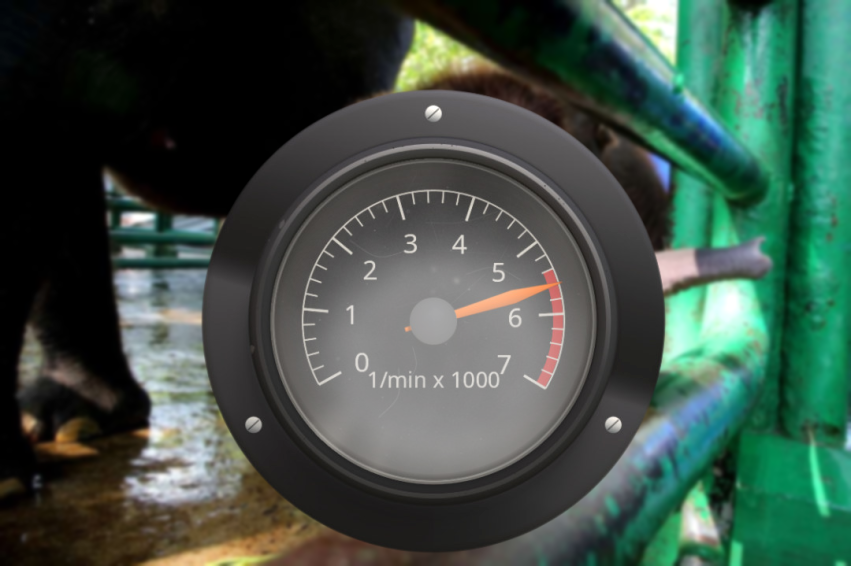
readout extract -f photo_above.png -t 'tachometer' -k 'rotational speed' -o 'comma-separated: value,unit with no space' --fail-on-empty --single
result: 5600,rpm
